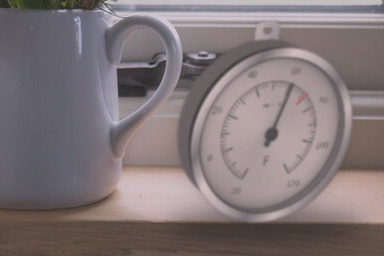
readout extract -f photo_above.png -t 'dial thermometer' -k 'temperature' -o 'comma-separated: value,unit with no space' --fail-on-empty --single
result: 60,°F
